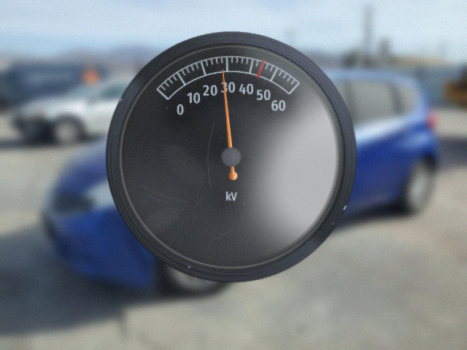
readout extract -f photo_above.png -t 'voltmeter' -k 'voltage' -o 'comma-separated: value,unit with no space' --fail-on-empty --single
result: 28,kV
